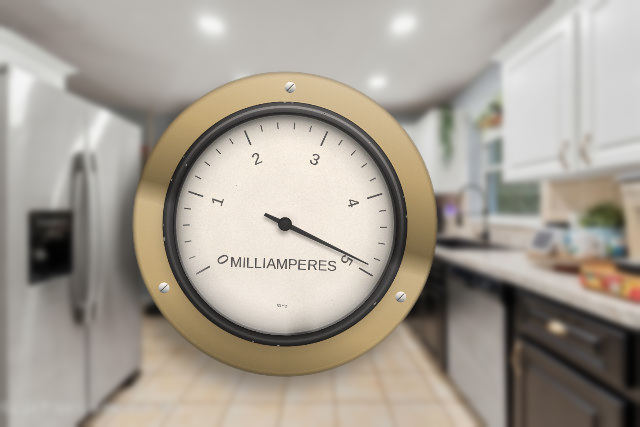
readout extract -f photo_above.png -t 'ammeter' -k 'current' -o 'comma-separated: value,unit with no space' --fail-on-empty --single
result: 4.9,mA
